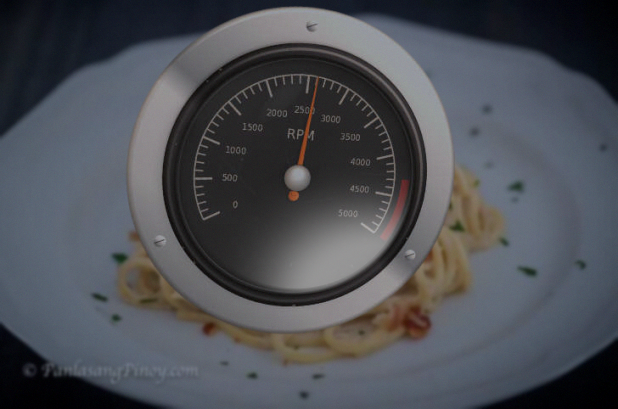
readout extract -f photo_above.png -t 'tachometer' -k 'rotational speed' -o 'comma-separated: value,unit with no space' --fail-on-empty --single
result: 2600,rpm
